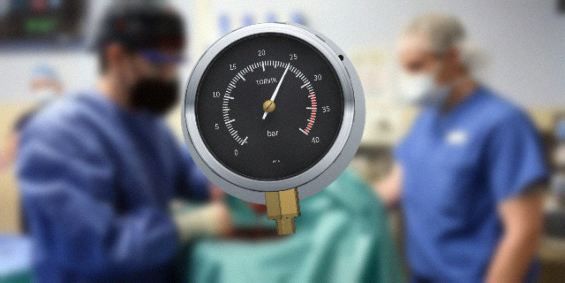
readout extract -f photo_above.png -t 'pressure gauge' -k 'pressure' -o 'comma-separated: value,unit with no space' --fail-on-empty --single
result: 25,bar
